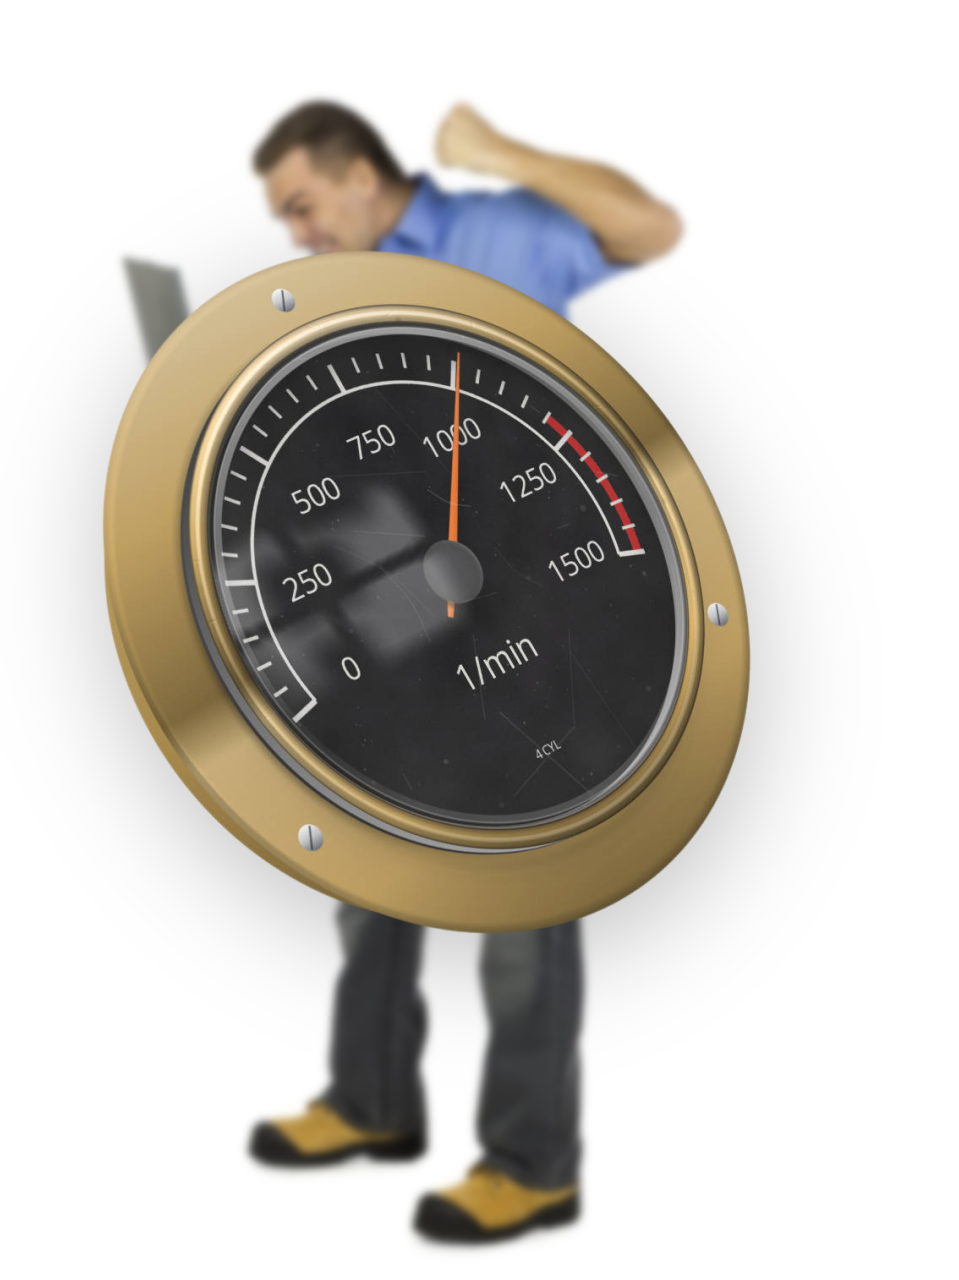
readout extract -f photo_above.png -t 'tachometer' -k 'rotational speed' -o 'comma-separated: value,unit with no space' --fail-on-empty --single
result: 1000,rpm
